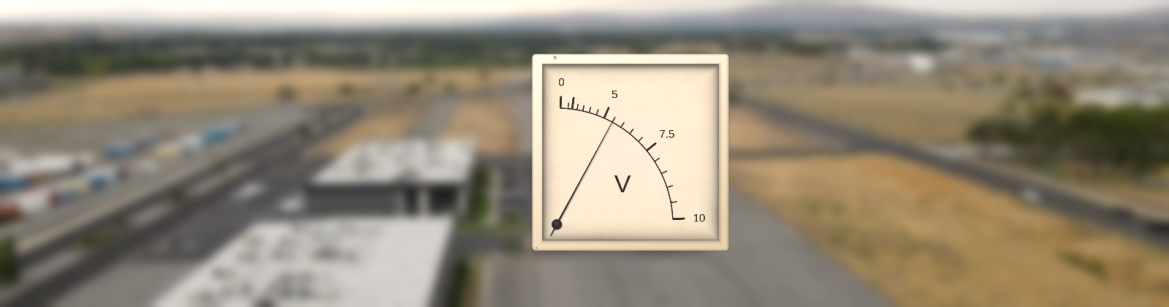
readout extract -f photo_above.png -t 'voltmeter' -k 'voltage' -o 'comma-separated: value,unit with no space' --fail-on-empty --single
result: 5.5,V
